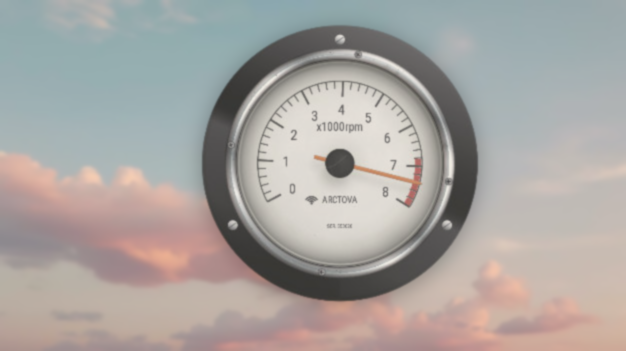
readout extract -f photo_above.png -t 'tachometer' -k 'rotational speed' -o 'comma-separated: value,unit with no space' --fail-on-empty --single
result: 7400,rpm
